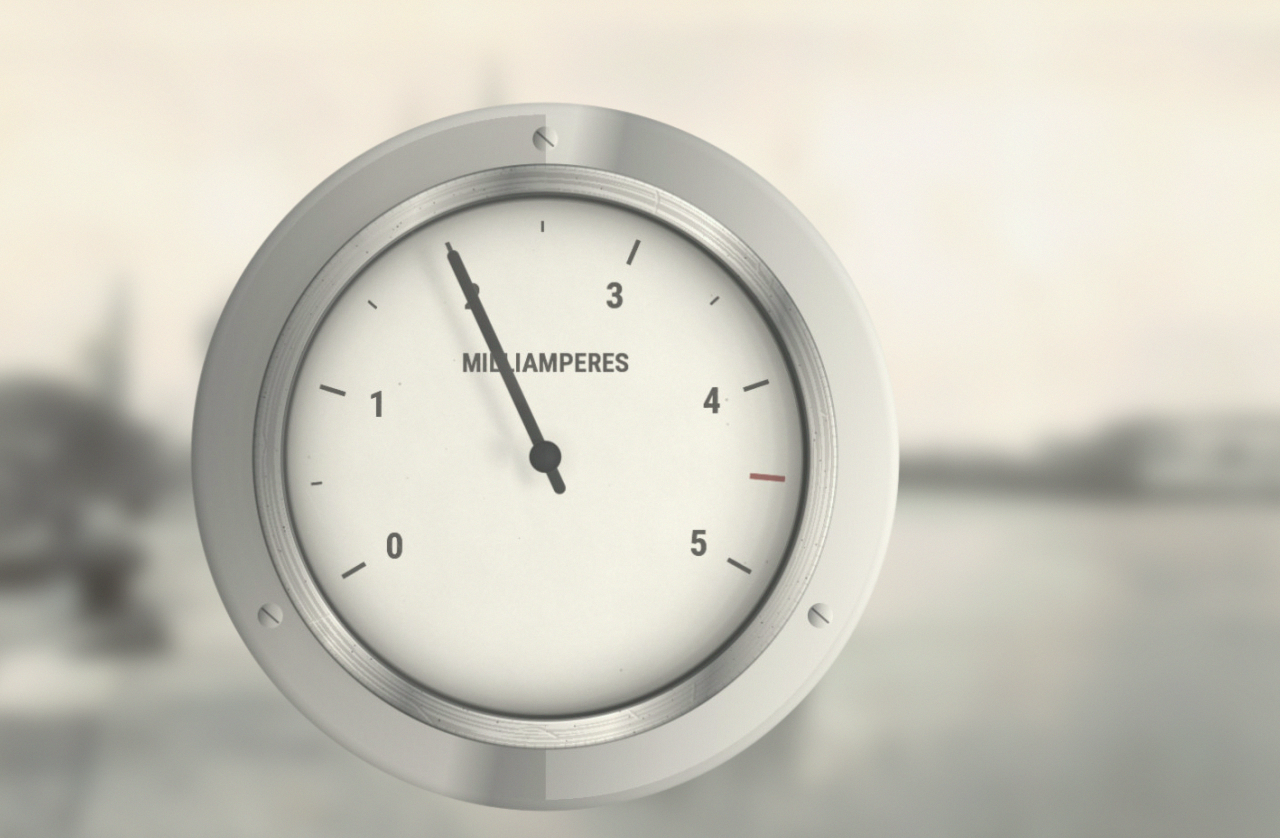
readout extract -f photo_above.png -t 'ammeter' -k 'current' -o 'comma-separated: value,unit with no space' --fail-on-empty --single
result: 2,mA
